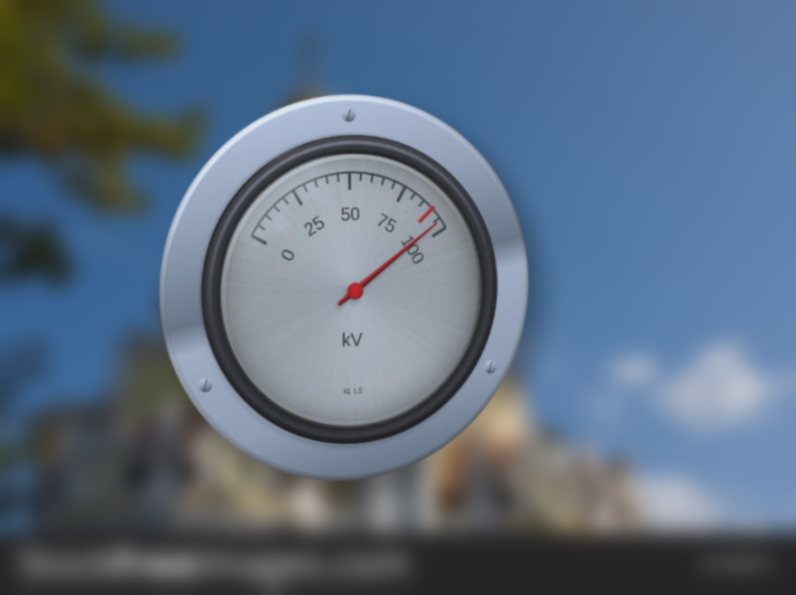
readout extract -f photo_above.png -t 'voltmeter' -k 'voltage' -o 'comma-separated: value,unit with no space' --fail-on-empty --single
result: 95,kV
